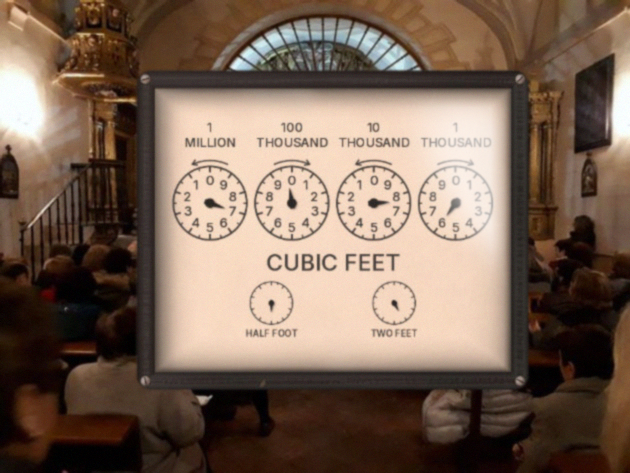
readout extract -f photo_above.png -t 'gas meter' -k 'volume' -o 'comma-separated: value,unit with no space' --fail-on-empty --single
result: 697600,ft³
